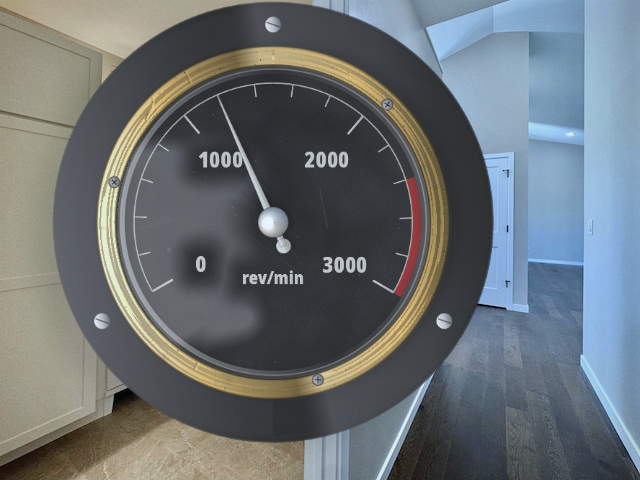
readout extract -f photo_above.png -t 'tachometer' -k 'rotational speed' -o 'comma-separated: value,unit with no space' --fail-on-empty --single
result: 1200,rpm
